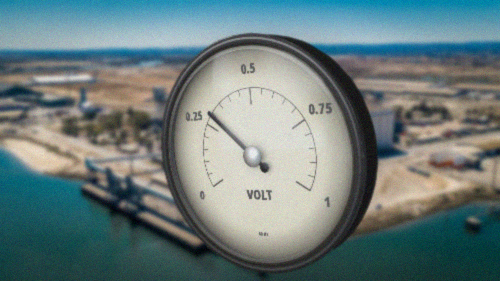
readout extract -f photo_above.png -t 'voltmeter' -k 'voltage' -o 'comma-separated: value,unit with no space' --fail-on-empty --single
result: 0.3,V
